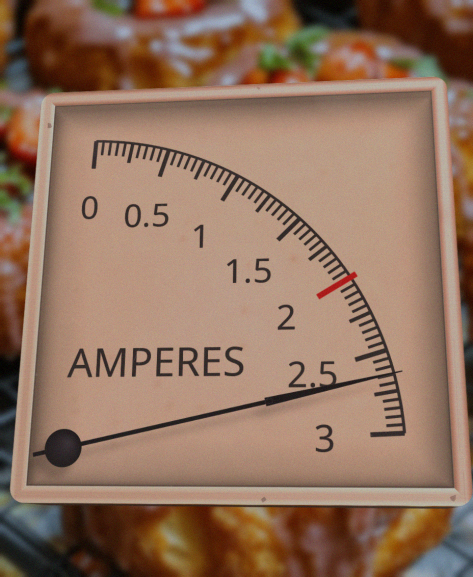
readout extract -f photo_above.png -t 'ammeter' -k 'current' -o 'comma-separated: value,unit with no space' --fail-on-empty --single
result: 2.65,A
